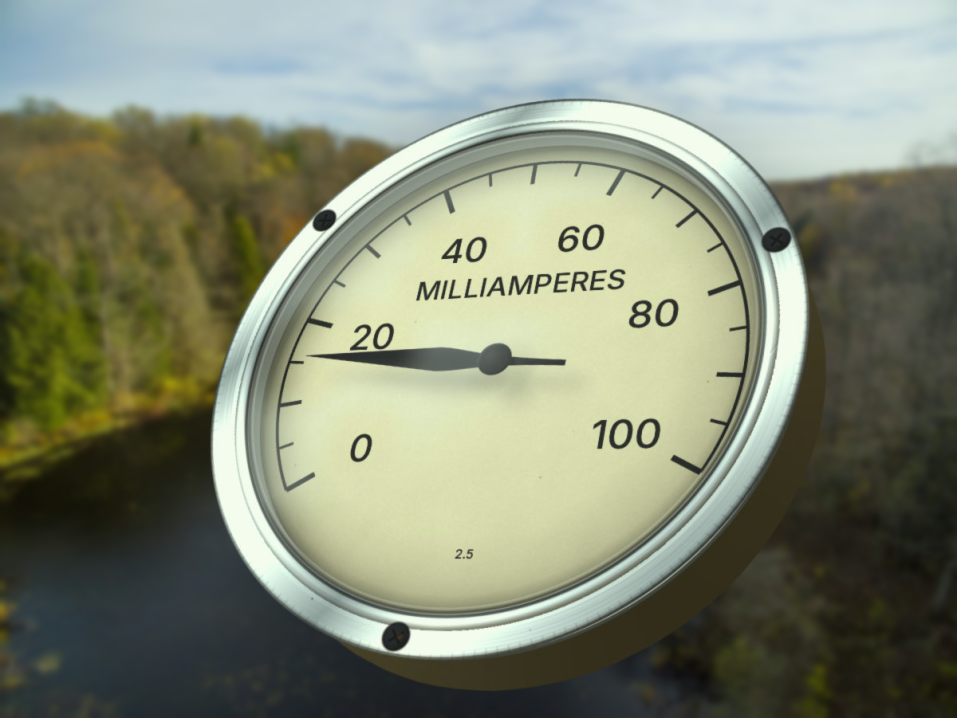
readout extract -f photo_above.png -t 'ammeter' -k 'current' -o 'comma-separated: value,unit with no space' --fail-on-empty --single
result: 15,mA
